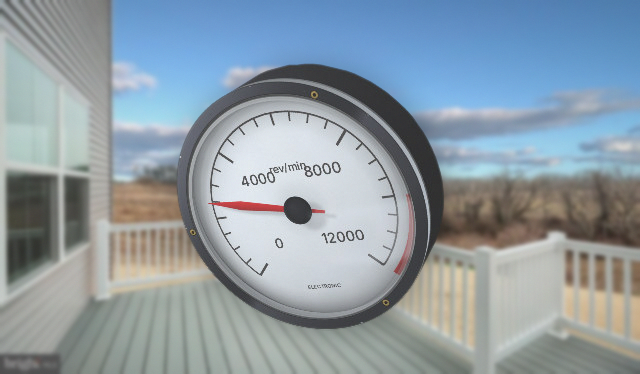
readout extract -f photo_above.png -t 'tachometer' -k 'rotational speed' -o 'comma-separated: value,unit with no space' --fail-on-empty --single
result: 2500,rpm
